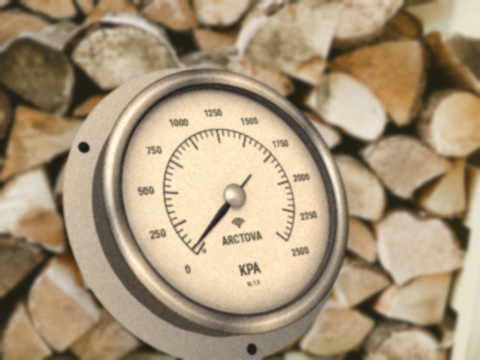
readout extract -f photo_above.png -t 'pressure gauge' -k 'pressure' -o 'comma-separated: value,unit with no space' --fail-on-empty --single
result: 50,kPa
